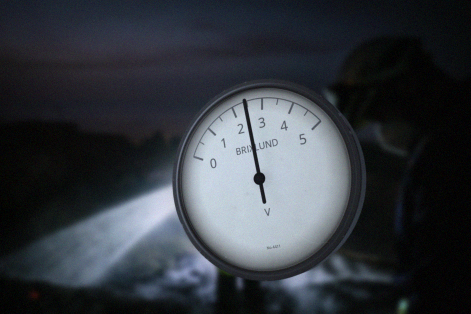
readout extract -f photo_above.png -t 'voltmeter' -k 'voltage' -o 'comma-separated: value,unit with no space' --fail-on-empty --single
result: 2.5,V
